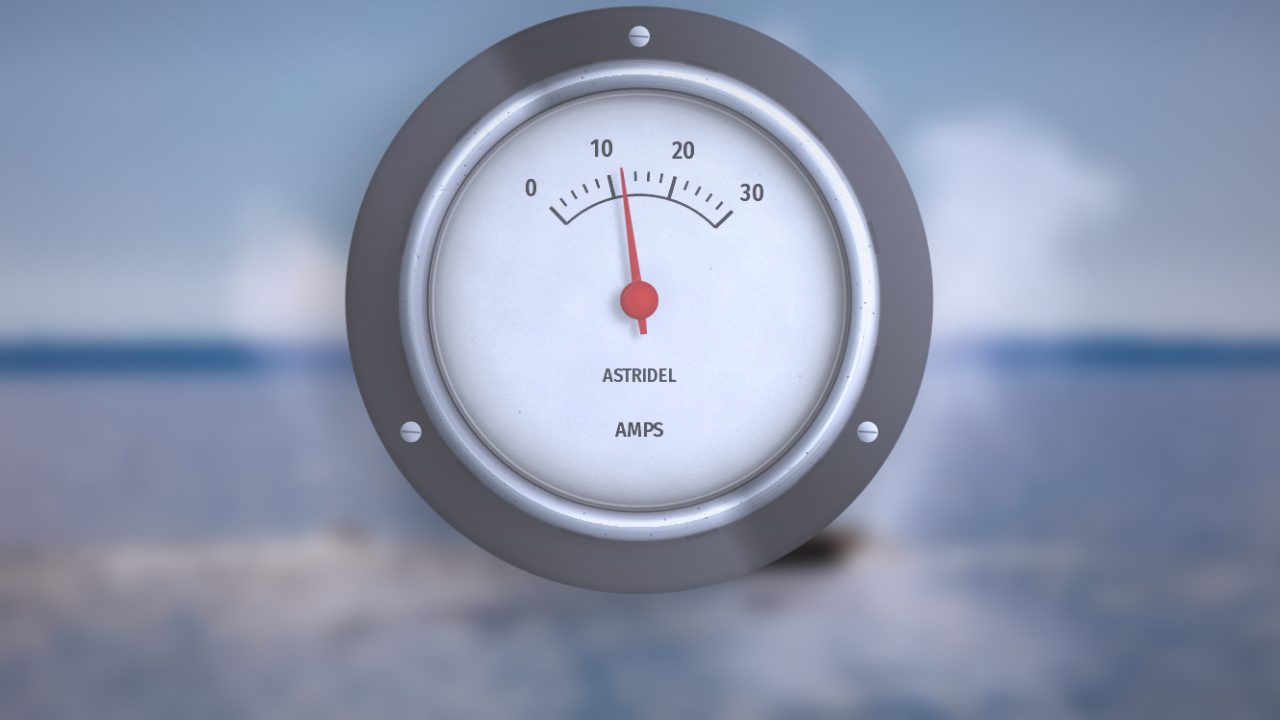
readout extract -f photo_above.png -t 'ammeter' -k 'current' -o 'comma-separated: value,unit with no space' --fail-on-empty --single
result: 12,A
